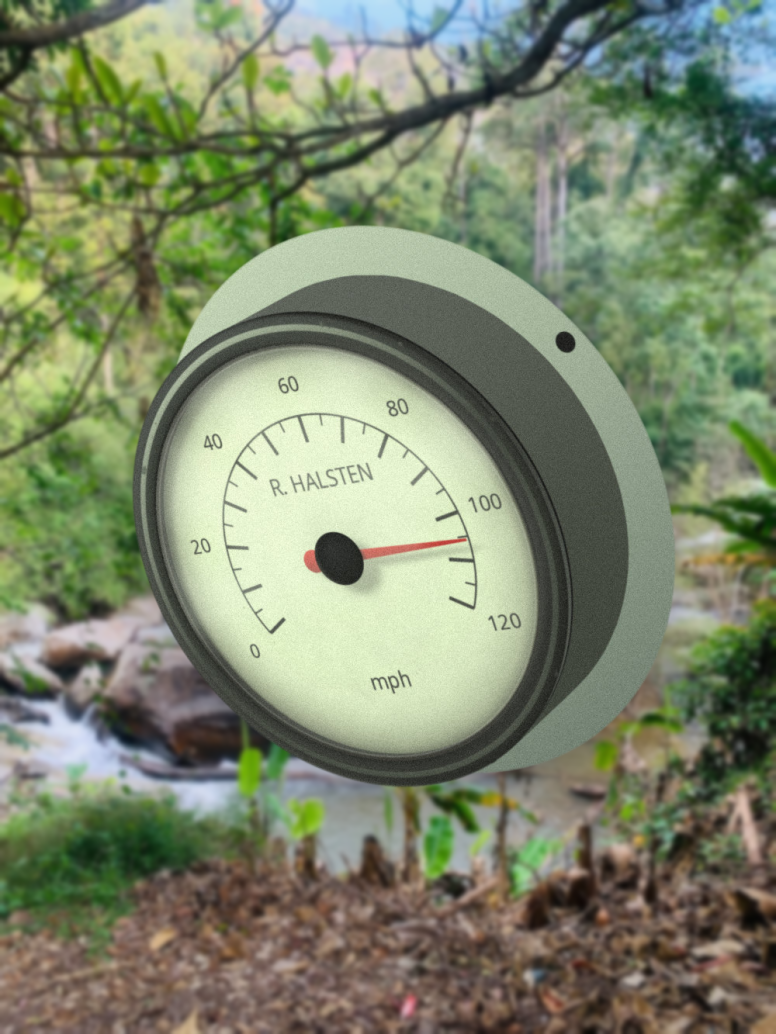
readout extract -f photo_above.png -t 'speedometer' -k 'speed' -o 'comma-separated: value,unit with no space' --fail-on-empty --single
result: 105,mph
